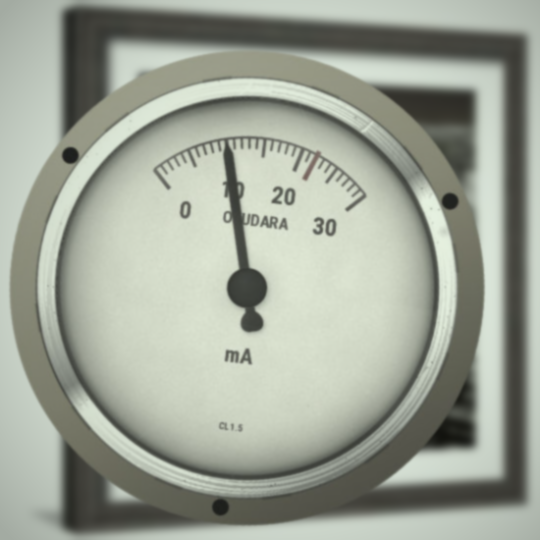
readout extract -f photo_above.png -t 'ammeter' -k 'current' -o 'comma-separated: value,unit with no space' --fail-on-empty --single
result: 10,mA
